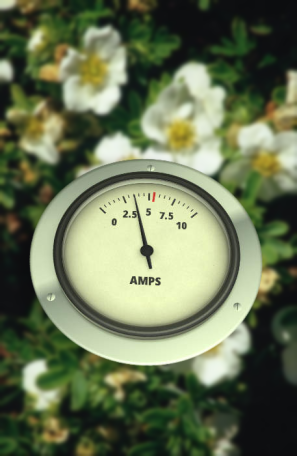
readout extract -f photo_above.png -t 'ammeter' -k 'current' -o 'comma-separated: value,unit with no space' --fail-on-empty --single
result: 3.5,A
